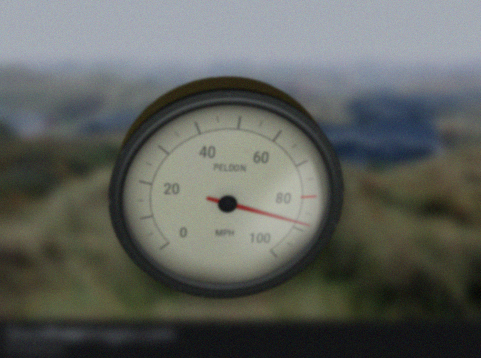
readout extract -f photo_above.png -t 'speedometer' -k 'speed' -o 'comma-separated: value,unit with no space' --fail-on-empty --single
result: 87.5,mph
